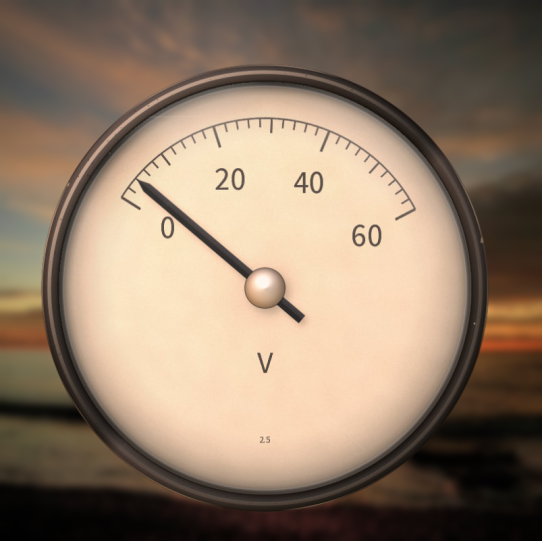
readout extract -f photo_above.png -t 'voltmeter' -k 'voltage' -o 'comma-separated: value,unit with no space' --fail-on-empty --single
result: 4,V
